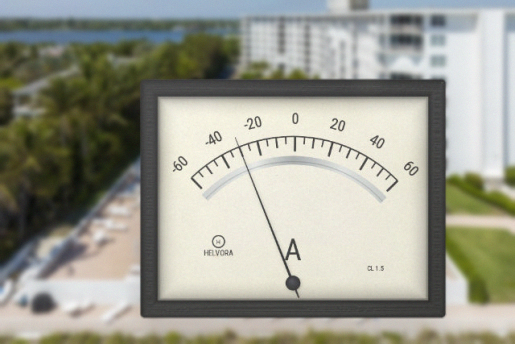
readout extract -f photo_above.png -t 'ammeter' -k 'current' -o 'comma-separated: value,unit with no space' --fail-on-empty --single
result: -30,A
